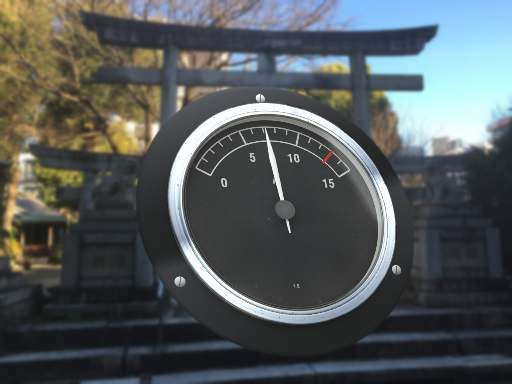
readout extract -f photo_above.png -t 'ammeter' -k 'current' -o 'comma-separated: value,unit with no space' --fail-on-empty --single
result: 7,A
